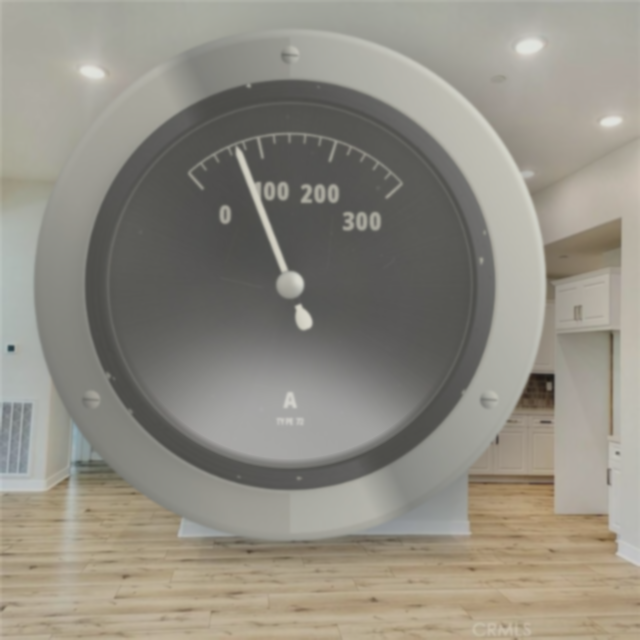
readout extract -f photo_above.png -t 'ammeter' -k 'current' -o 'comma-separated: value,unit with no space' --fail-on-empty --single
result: 70,A
